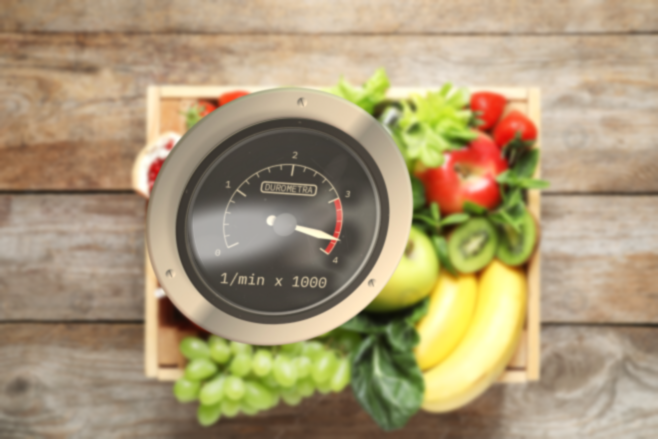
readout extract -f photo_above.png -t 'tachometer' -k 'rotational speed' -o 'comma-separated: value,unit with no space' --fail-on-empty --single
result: 3700,rpm
